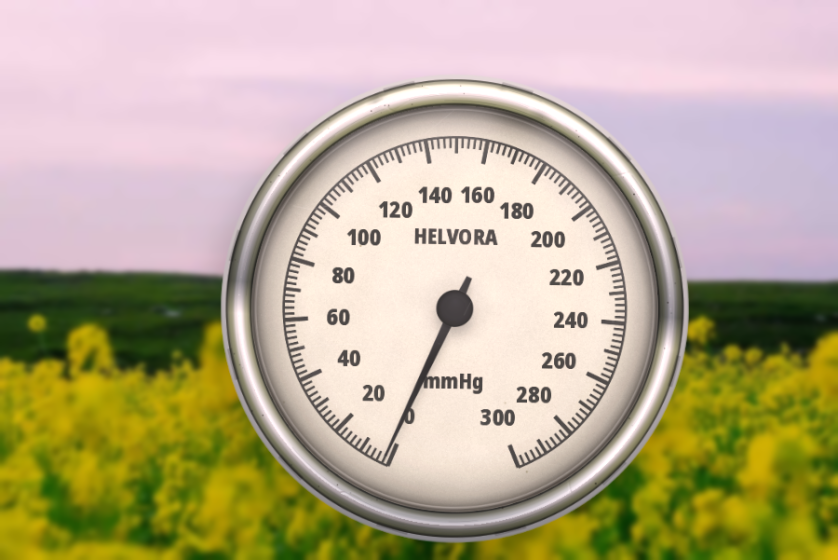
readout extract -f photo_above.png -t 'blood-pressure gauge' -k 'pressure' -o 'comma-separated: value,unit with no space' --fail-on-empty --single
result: 2,mmHg
